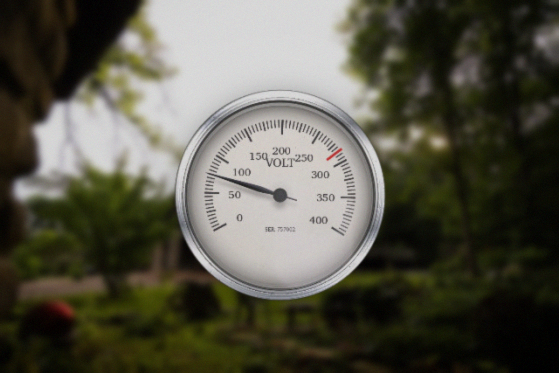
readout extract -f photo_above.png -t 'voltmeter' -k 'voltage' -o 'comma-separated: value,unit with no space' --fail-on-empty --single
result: 75,V
